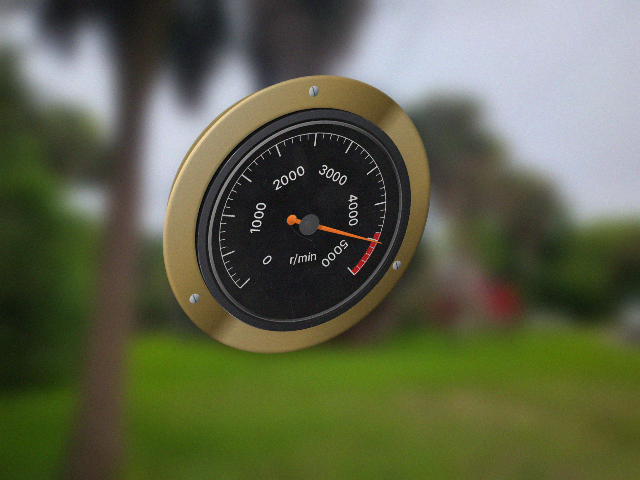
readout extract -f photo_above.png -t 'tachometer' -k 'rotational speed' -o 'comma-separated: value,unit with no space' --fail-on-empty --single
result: 4500,rpm
